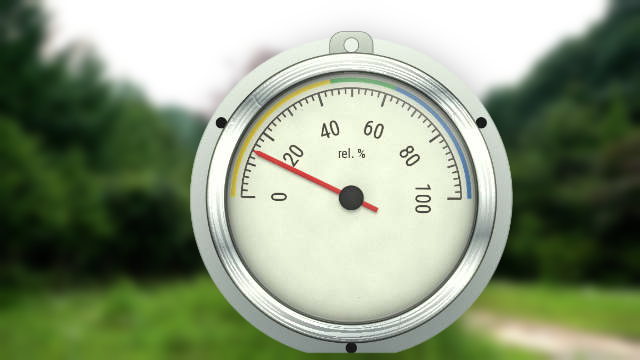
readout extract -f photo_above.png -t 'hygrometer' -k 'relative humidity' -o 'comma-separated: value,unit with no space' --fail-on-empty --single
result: 14,%
